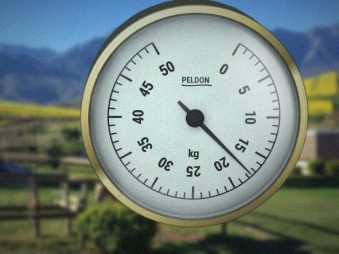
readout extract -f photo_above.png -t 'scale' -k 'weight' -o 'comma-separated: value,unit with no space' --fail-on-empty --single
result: 17.5,kg
